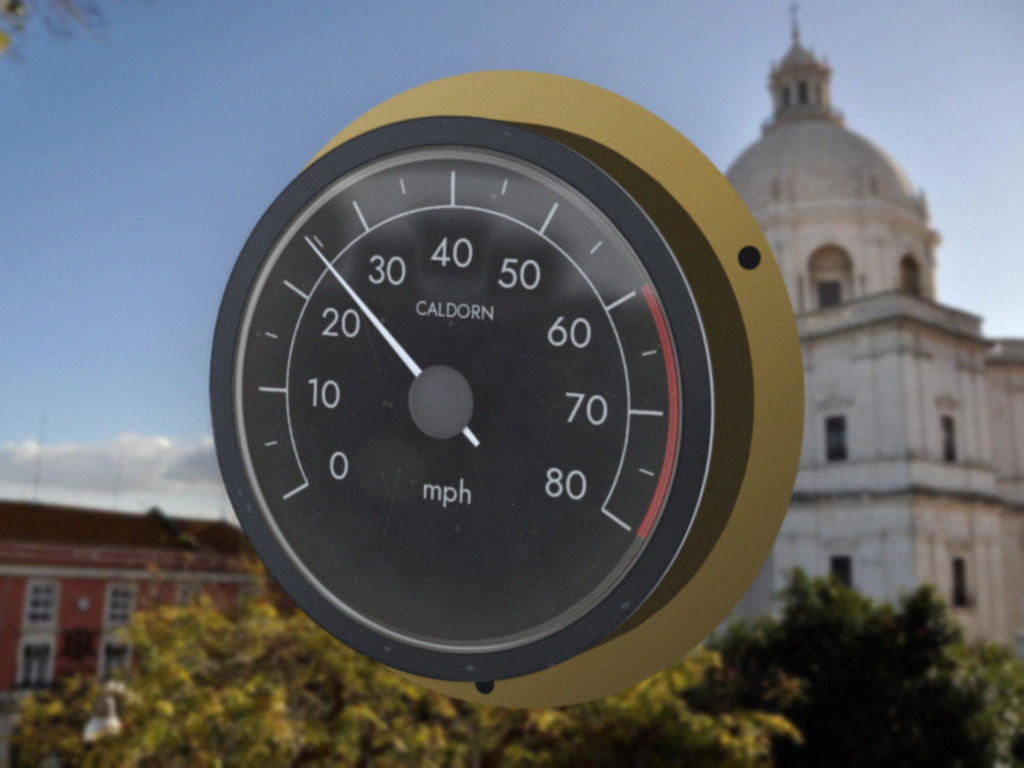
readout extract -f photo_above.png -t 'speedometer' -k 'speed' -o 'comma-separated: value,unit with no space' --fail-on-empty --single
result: 25,mph
